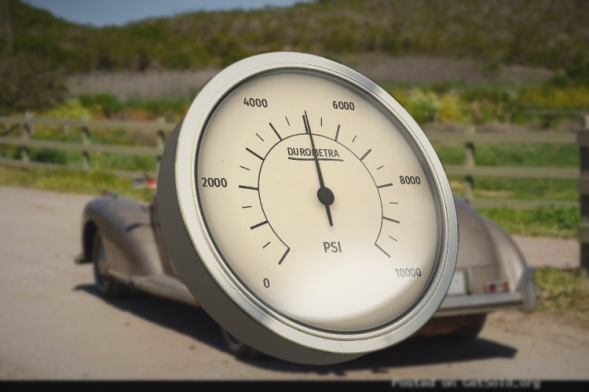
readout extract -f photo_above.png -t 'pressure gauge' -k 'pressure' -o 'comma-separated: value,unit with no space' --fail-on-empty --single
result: 5000,psi
